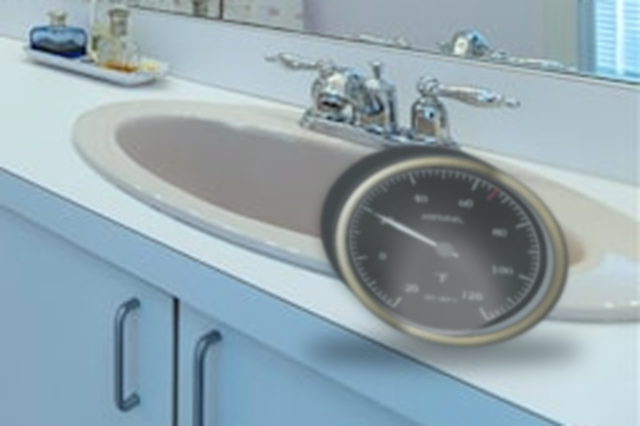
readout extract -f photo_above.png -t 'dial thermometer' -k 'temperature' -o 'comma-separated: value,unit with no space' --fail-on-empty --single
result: 20,°F
